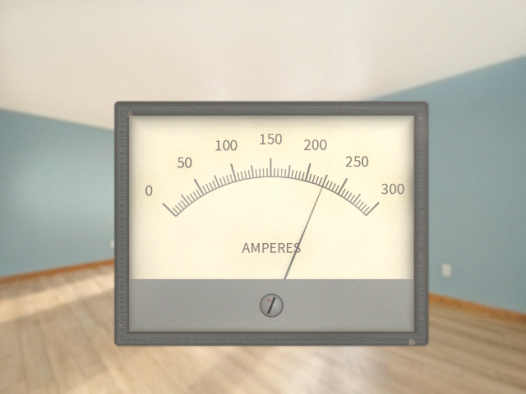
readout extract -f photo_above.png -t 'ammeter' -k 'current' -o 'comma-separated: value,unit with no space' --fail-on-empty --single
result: 225,A
